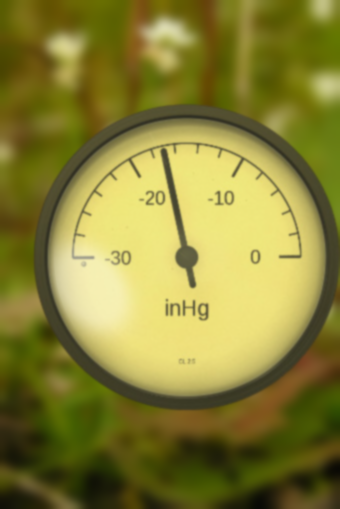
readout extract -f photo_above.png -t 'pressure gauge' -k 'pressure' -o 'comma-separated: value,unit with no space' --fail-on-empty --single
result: -17,inHg
